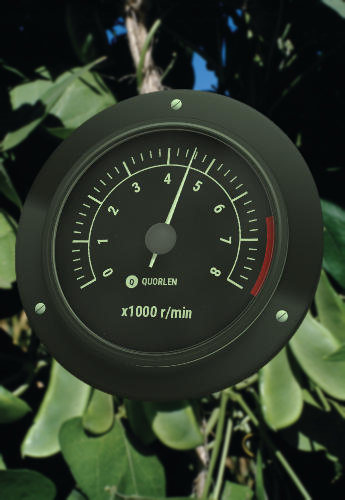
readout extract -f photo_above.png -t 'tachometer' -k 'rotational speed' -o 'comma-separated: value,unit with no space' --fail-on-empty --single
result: 4600,rpm
